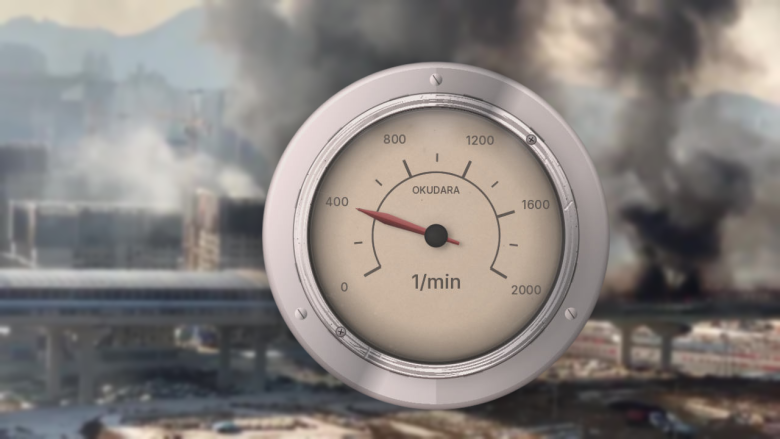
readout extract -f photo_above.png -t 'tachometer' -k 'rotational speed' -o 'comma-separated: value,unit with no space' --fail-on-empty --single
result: 400,rpm
